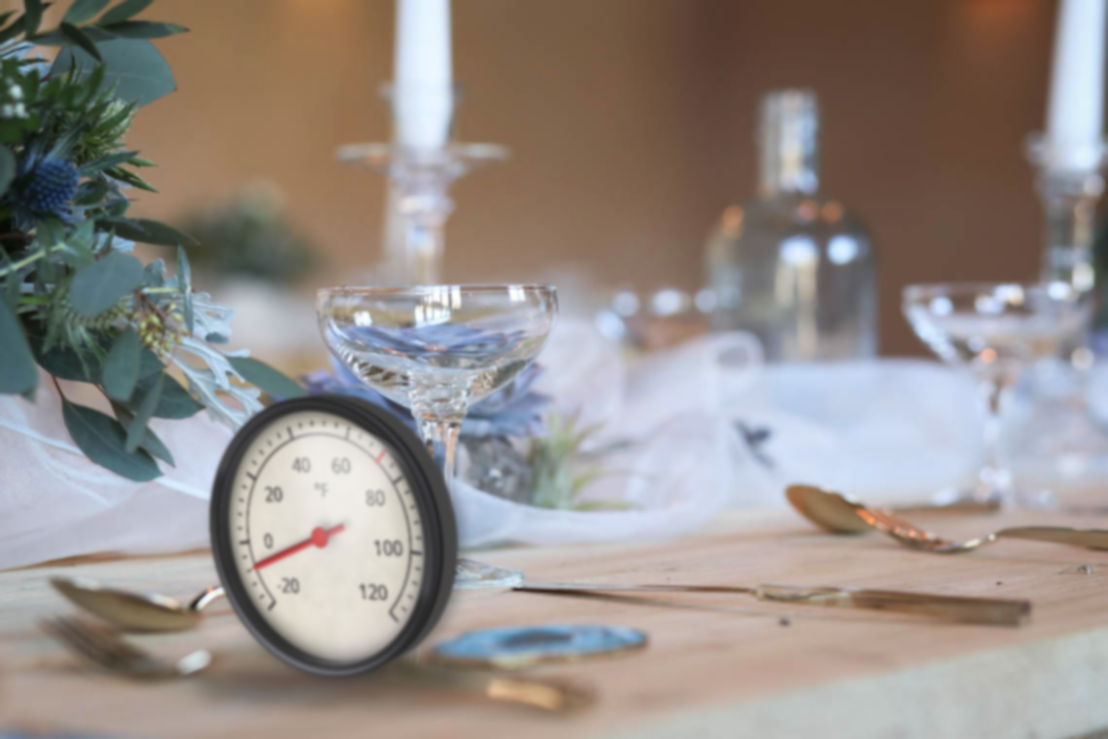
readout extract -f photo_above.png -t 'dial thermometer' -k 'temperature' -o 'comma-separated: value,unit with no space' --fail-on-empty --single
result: -8,°F
